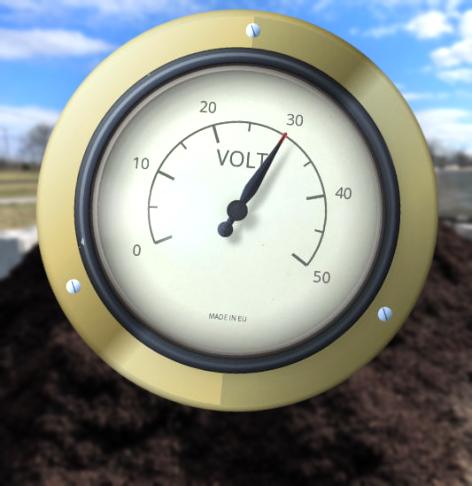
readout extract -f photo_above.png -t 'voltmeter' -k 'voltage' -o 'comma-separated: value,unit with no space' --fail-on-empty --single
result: 30,V
